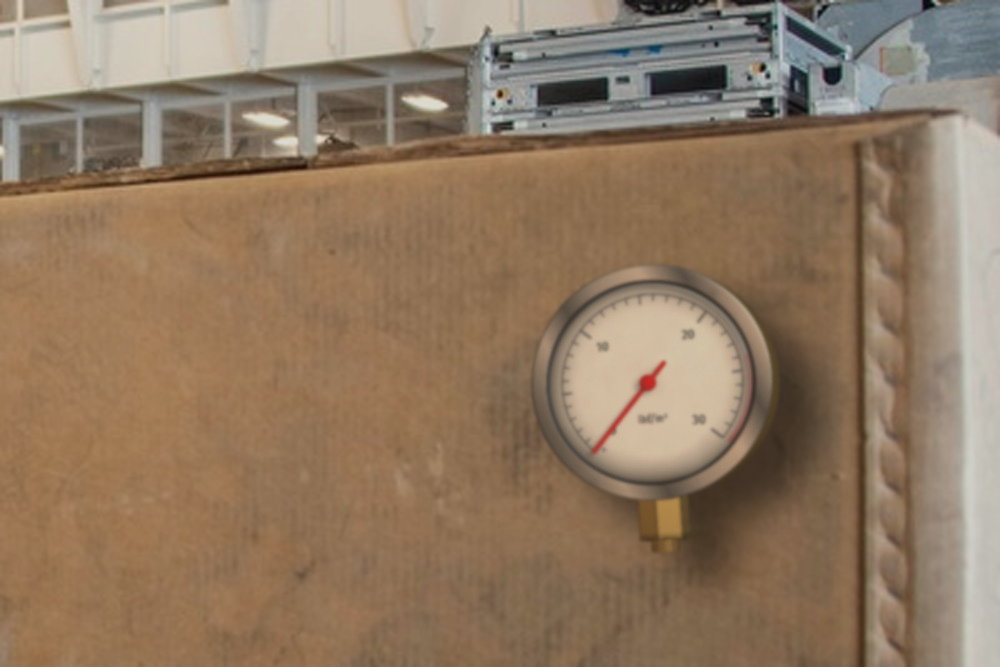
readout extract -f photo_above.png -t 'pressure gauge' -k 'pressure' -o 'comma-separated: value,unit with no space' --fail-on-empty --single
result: 0,psi
